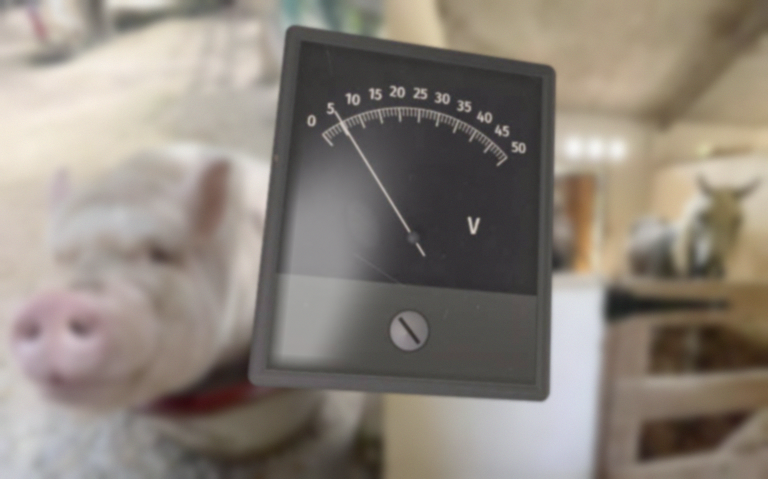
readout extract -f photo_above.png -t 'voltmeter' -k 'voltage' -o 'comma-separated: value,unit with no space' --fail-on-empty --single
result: 5,V
